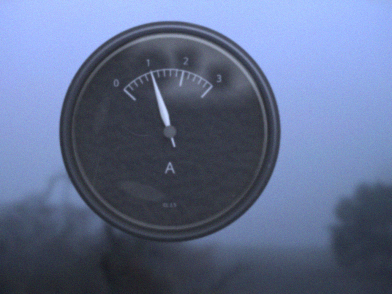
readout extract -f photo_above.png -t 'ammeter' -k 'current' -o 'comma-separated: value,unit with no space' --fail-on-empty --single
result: 1,A
